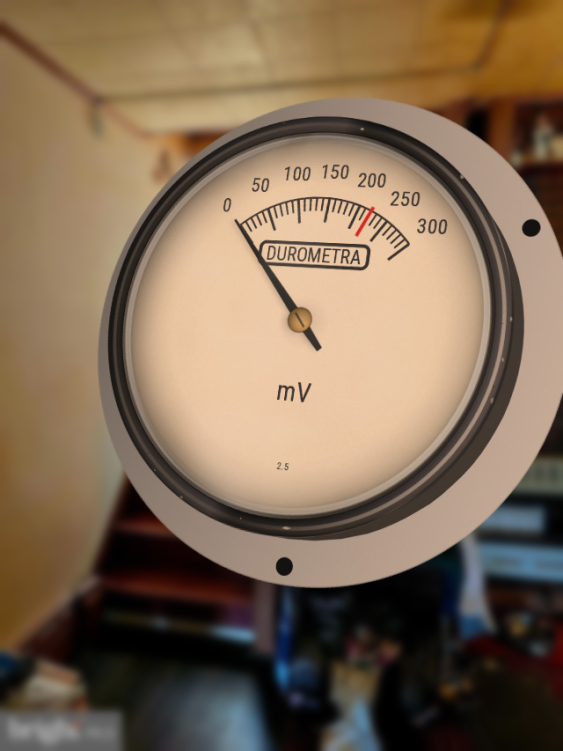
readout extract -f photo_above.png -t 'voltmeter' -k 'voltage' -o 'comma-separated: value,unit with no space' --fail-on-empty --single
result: 0,mV
